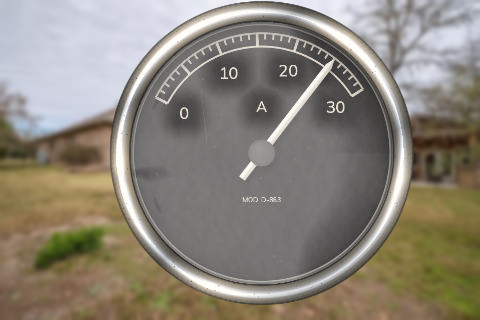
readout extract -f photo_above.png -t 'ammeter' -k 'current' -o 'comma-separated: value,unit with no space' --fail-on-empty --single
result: 25,A
